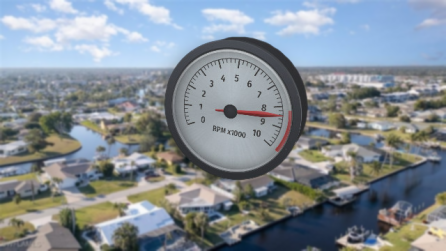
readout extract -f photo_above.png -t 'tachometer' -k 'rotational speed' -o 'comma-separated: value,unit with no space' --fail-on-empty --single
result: 8400,rpm
